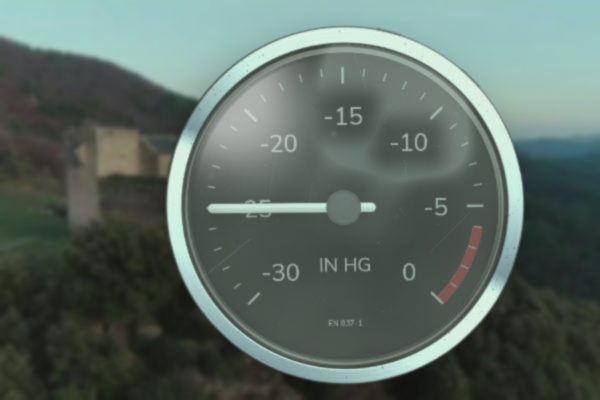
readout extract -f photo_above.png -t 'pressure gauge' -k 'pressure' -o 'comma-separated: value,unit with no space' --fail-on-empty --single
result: -25,inHg
